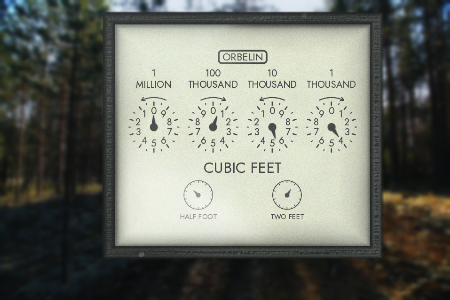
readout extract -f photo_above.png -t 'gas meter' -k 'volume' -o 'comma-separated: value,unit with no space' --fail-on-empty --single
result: 5400,ft³
